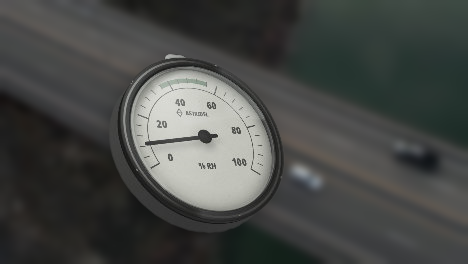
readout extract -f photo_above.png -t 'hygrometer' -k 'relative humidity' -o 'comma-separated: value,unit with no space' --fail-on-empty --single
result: 8,%
